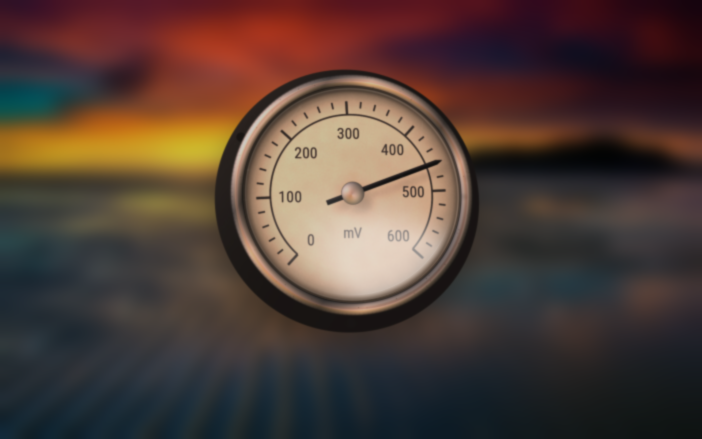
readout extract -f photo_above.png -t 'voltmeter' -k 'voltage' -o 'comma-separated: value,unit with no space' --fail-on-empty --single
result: 460,mV
